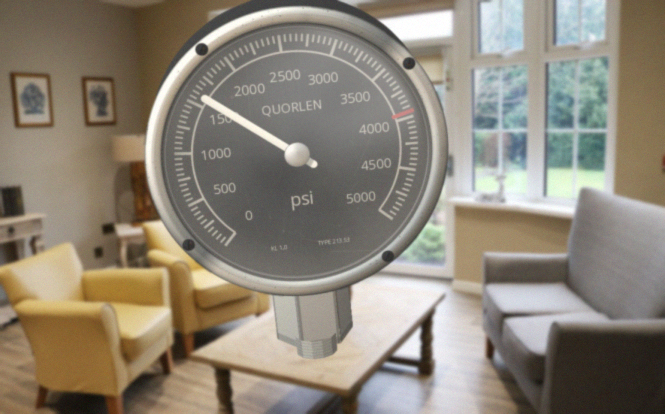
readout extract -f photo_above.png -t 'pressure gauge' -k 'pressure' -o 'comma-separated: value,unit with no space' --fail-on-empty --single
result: 1600,psi
